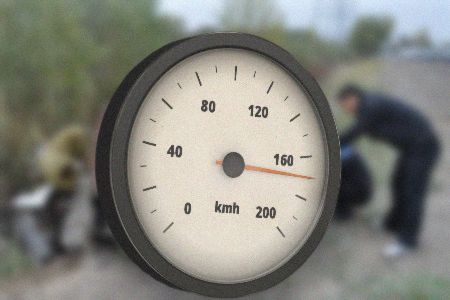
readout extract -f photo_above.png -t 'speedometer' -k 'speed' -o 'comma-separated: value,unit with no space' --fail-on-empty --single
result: 170,km/h
